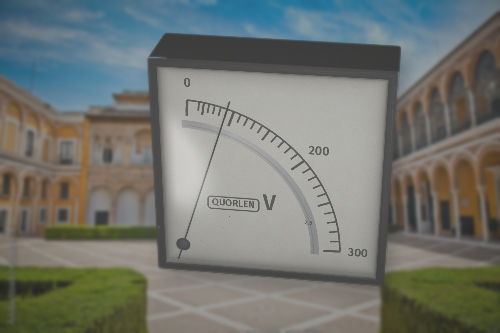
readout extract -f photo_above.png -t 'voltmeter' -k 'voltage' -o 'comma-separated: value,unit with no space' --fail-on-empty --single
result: 90,V
